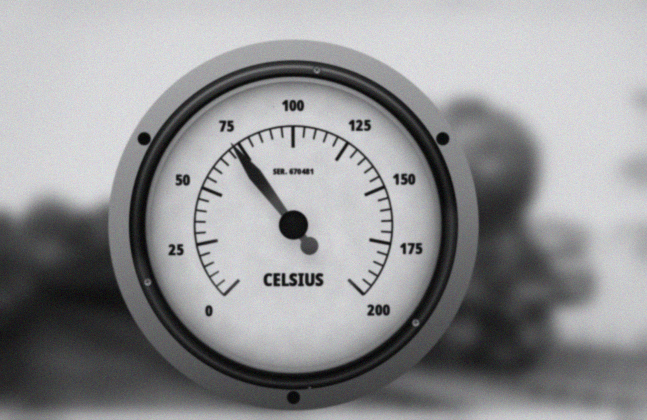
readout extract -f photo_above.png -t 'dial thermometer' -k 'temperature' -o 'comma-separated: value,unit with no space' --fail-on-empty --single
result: 72.5,°C
